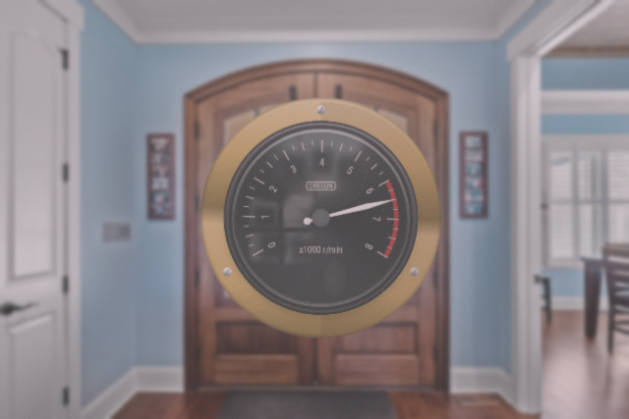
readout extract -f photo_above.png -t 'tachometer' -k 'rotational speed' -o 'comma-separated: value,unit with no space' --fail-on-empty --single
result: 6500,rpm
